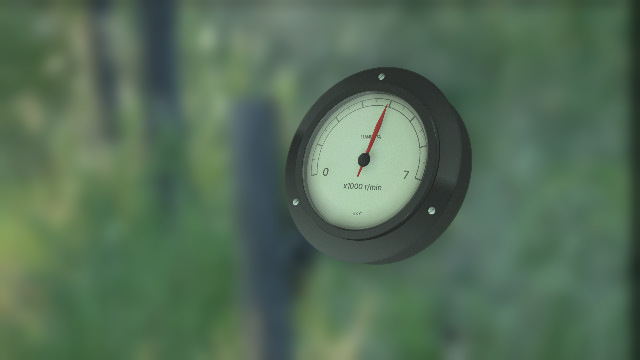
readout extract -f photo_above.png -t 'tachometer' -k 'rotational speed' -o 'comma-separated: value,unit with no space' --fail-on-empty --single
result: 4000,rpm
